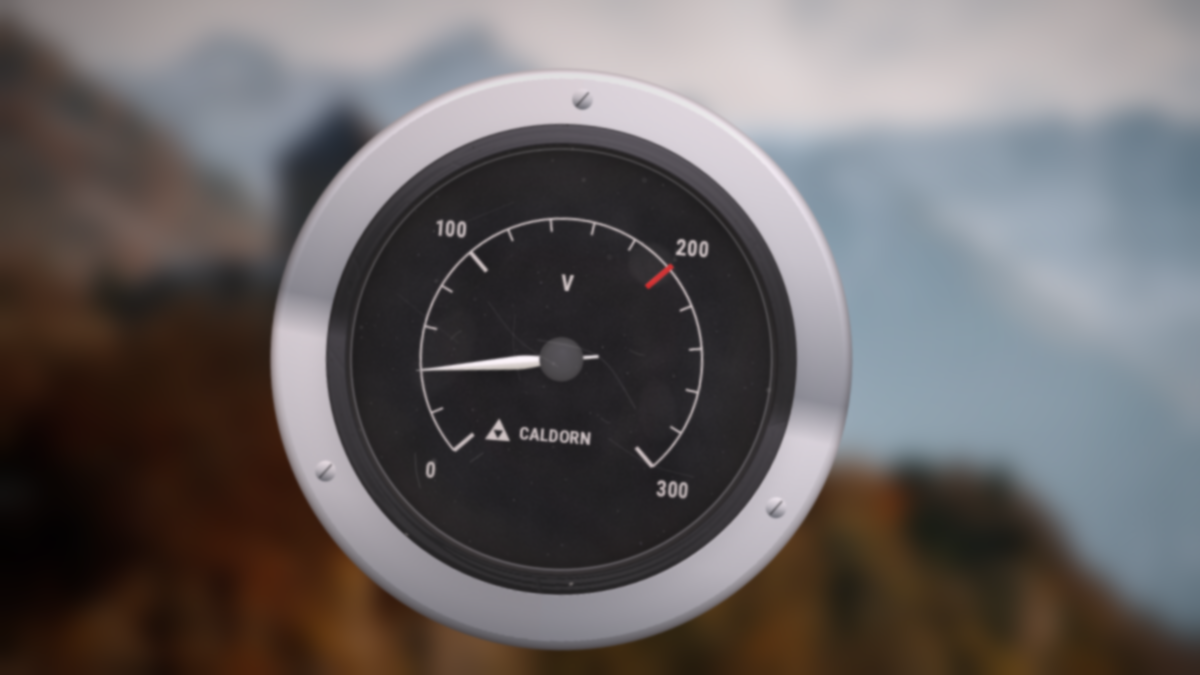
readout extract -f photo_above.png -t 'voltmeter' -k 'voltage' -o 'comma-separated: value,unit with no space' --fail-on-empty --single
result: 40,V
